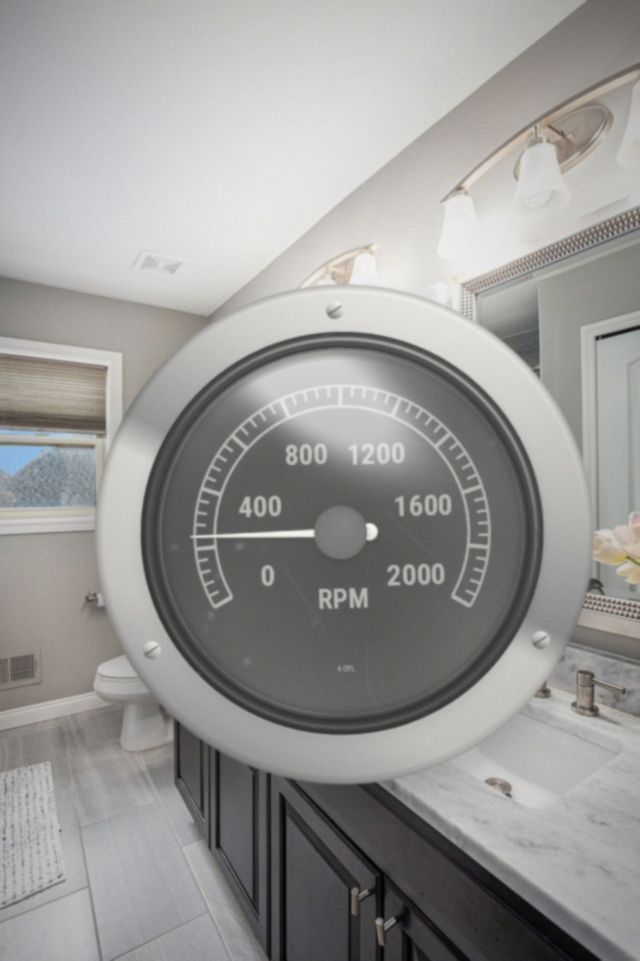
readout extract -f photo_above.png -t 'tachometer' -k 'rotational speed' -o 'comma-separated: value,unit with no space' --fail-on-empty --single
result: 240,rpm
